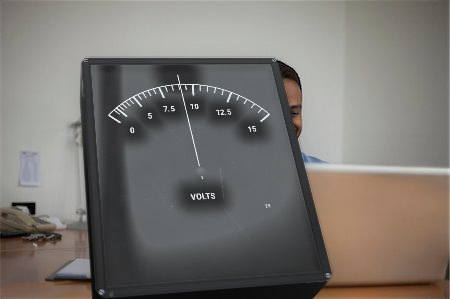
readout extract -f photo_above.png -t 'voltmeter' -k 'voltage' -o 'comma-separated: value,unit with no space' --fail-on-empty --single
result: 9,V
